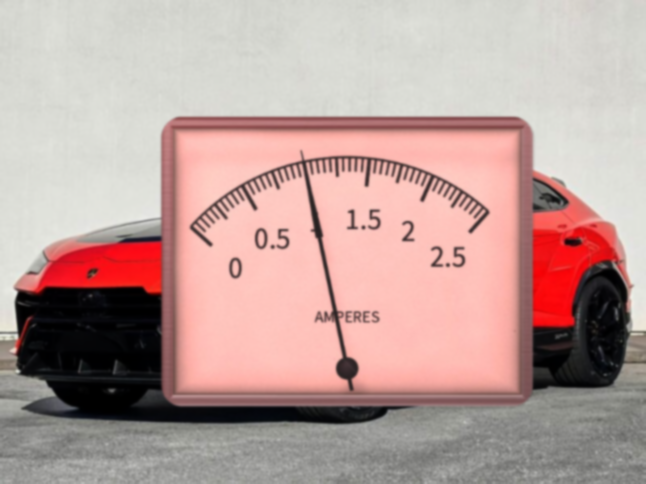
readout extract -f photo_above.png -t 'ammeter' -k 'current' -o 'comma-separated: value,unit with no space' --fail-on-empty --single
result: 1,A
